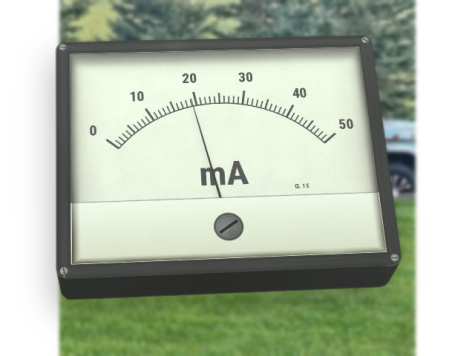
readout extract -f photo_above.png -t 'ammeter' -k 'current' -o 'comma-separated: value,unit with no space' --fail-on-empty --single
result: 19,mA
